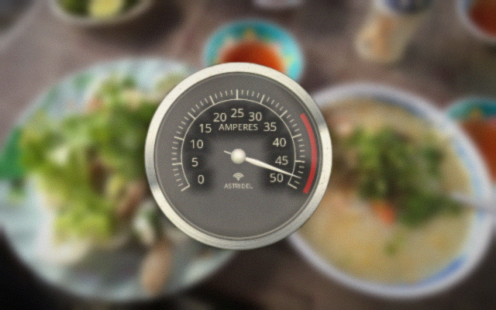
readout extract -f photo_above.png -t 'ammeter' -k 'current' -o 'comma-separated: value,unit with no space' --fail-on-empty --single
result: 48,A
